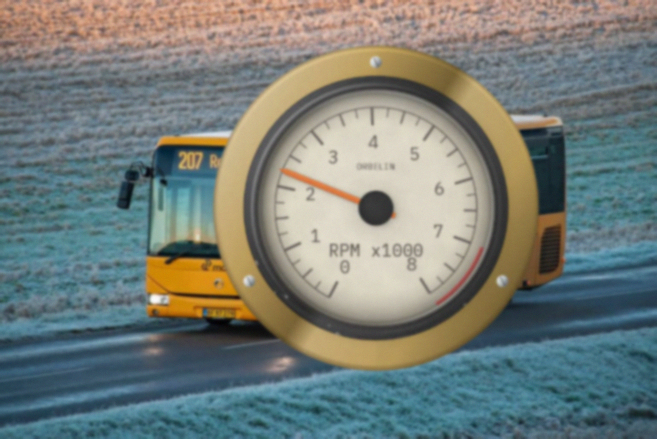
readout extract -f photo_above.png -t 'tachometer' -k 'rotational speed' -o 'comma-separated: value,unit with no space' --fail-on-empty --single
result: 2250,rpm
